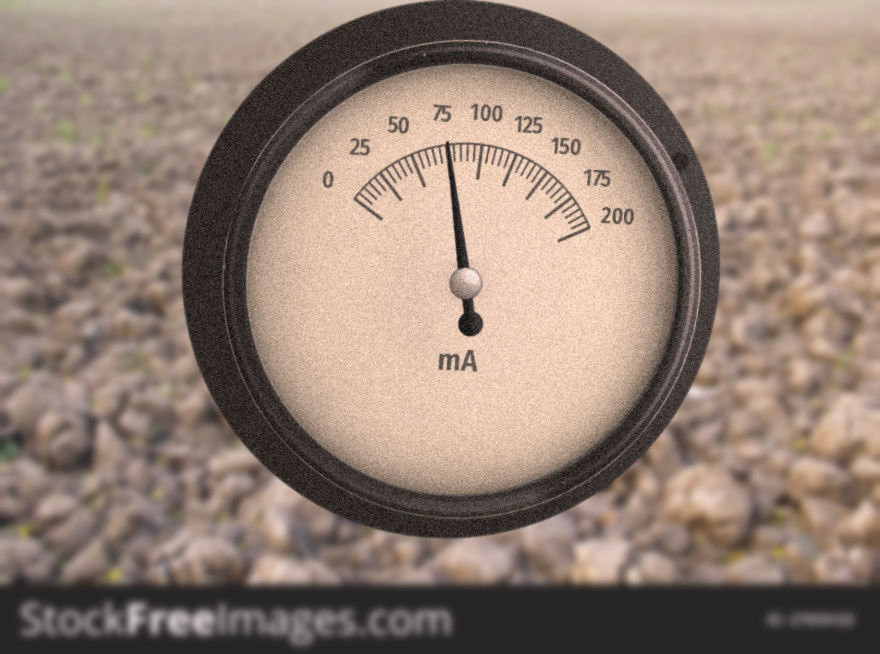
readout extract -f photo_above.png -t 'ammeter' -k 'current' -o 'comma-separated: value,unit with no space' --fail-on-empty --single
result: 75,mA
